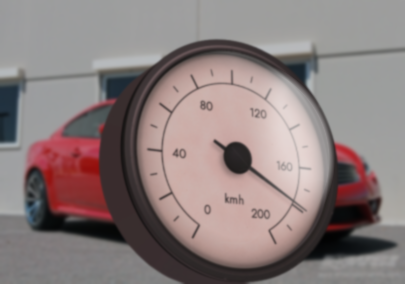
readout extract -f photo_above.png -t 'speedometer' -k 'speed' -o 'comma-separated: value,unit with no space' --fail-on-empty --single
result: 180,km/h
